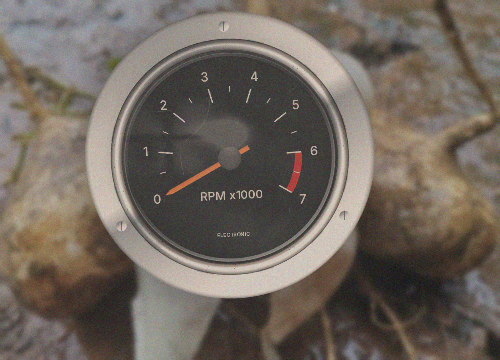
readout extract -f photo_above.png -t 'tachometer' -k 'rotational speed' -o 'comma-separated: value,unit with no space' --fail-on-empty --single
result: 0,rpm
